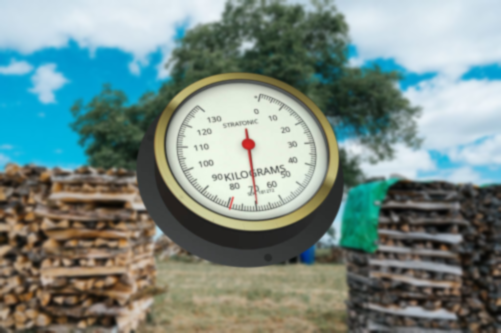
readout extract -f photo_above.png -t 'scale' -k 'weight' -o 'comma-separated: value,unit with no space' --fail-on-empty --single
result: 70,kg
